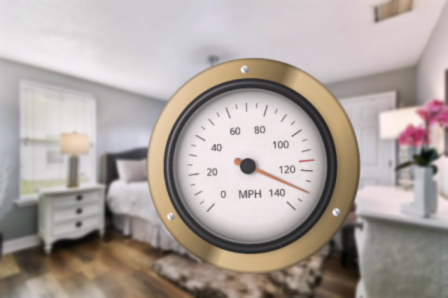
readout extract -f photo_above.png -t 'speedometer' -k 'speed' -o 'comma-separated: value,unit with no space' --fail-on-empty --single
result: 130,mph
